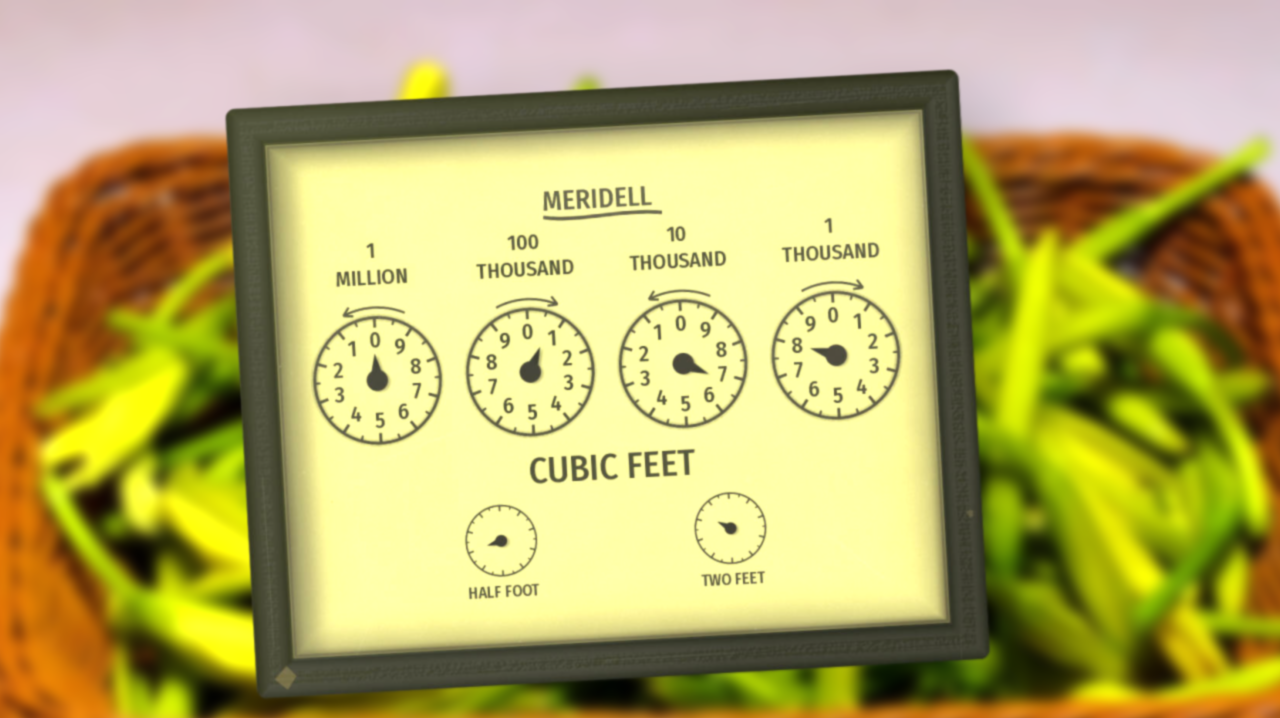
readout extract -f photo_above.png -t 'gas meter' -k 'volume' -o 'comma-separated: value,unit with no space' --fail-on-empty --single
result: 6800,ft³
